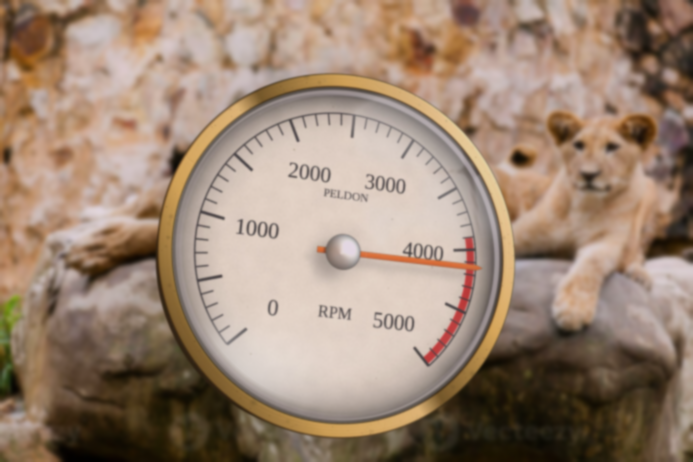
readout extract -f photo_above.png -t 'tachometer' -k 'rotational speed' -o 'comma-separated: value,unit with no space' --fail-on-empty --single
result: 4150,rpm
